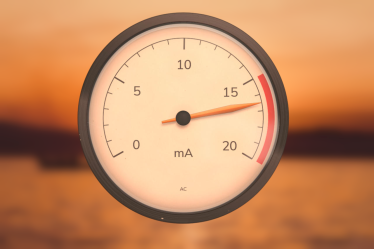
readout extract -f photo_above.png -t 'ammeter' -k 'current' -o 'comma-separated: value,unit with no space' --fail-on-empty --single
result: 16.5,mA
